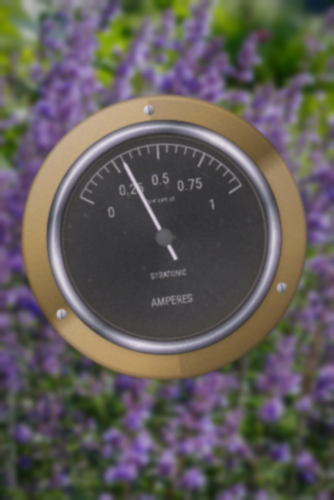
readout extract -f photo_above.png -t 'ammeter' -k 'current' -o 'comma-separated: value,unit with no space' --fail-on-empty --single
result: 0.3,A
